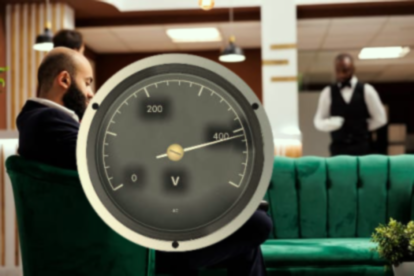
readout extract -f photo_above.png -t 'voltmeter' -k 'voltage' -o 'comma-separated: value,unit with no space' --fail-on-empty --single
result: 410,V
